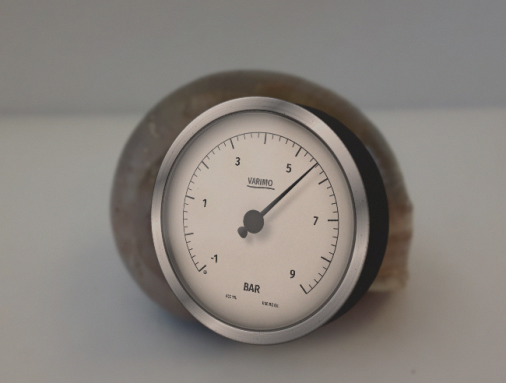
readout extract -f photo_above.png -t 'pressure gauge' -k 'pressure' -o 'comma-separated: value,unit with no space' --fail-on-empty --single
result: 5.6,bar
